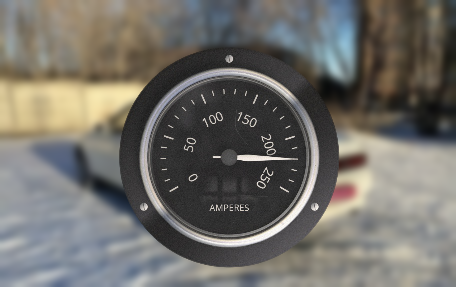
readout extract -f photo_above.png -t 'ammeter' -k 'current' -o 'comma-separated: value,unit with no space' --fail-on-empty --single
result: 220,A
